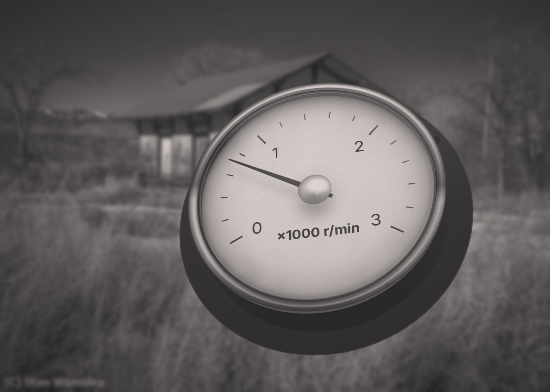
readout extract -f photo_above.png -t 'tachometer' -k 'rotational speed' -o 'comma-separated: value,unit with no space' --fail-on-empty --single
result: 700,rpm
